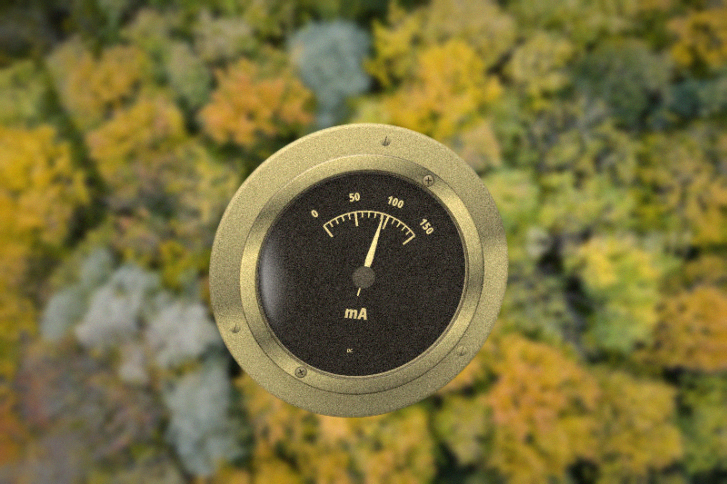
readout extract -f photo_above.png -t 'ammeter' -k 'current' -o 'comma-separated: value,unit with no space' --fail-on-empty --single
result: 90,mA
